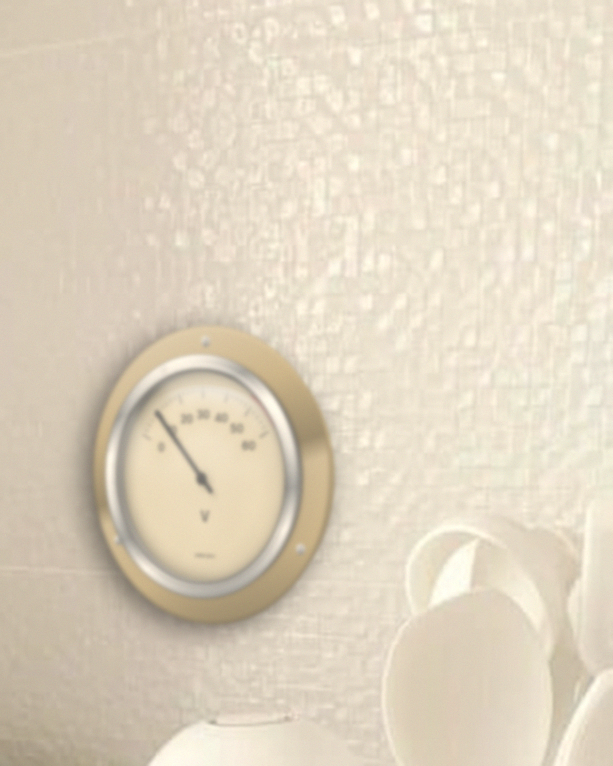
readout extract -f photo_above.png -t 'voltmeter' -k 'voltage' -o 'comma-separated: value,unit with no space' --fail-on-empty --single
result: 10,V
